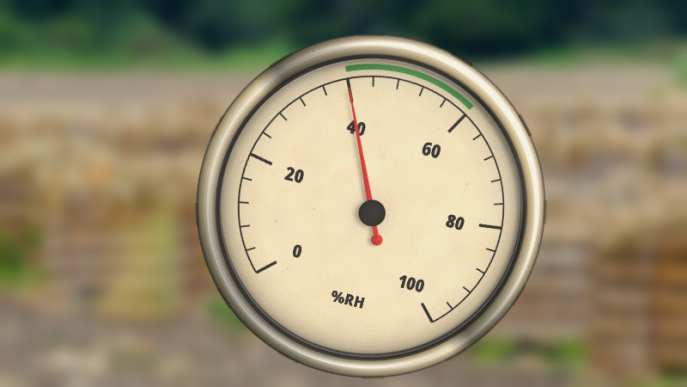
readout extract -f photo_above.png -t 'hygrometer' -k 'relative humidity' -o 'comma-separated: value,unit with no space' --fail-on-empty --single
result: 40,%
